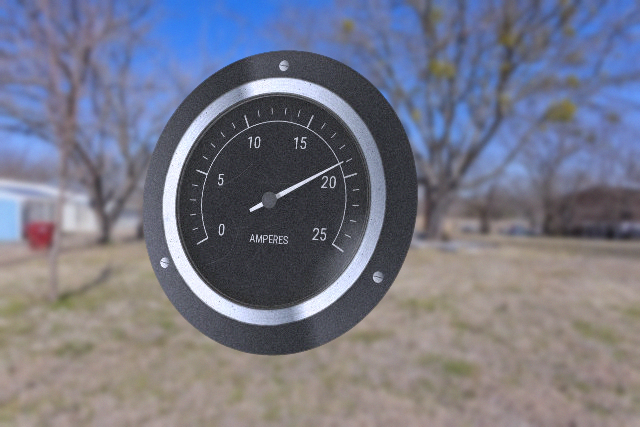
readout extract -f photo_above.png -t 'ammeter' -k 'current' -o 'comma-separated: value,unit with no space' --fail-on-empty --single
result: 19,A
